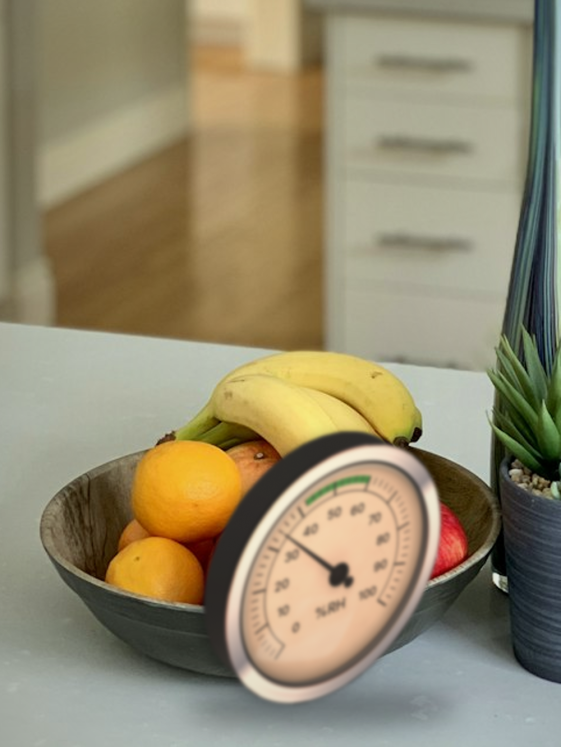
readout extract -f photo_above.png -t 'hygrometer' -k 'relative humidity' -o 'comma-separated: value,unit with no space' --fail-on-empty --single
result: 34,%
